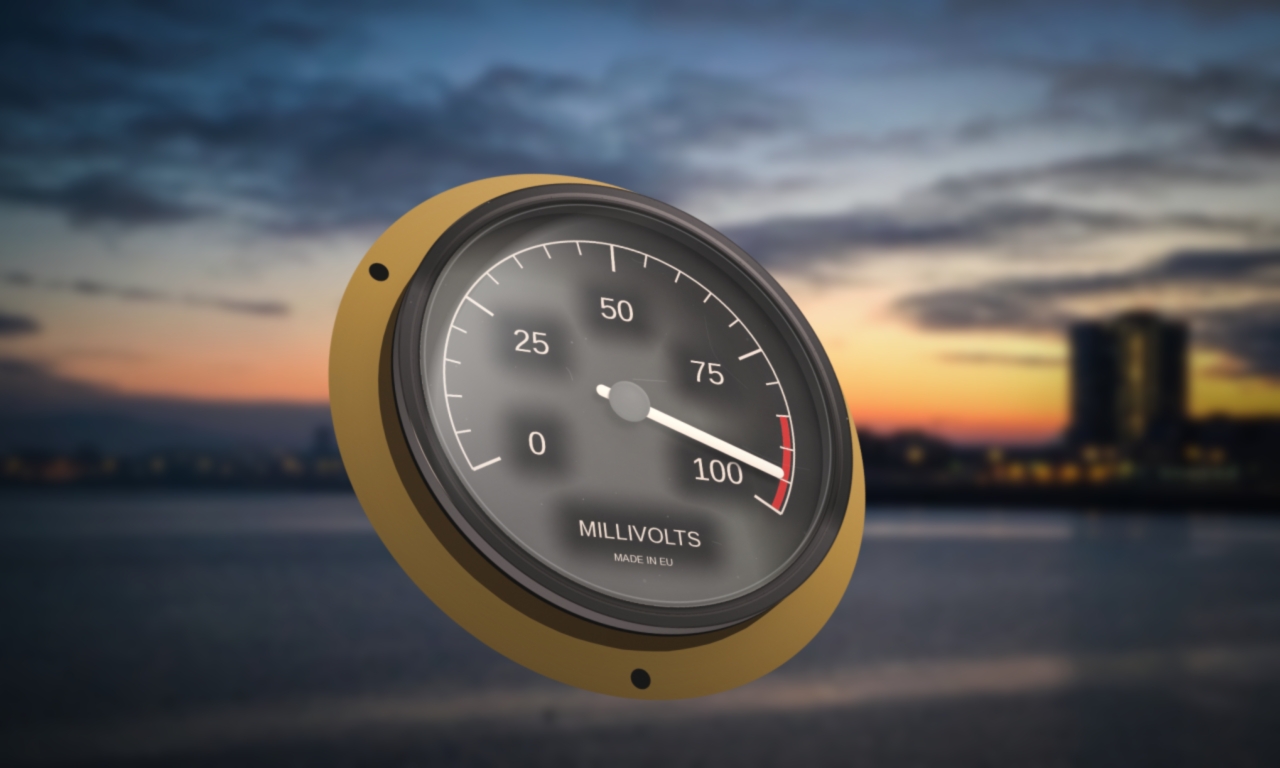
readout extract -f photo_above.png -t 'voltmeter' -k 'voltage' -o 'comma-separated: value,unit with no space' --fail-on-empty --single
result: 95,mV
